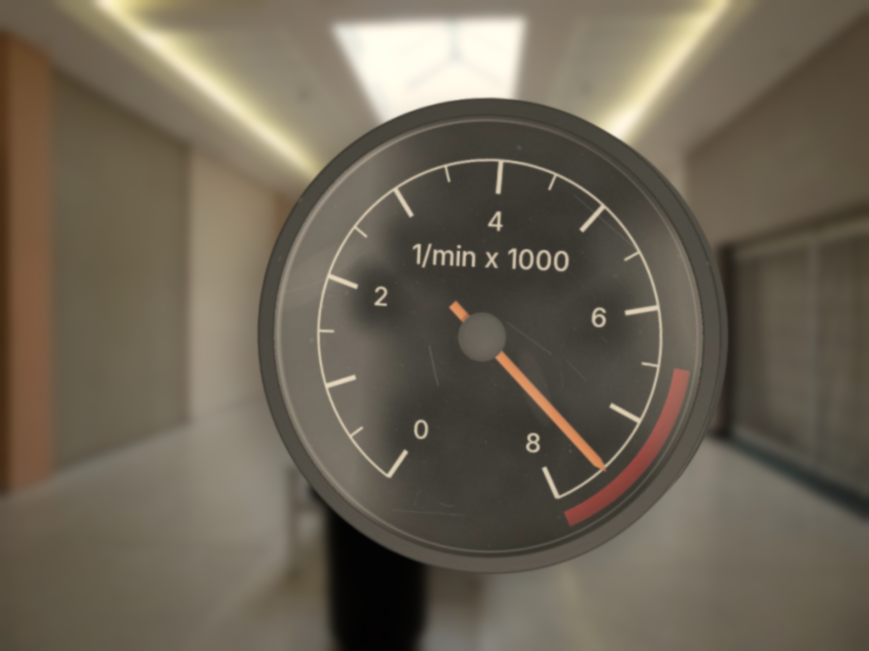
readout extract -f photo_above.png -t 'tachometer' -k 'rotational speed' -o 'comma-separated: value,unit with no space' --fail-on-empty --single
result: 7500,rpm
